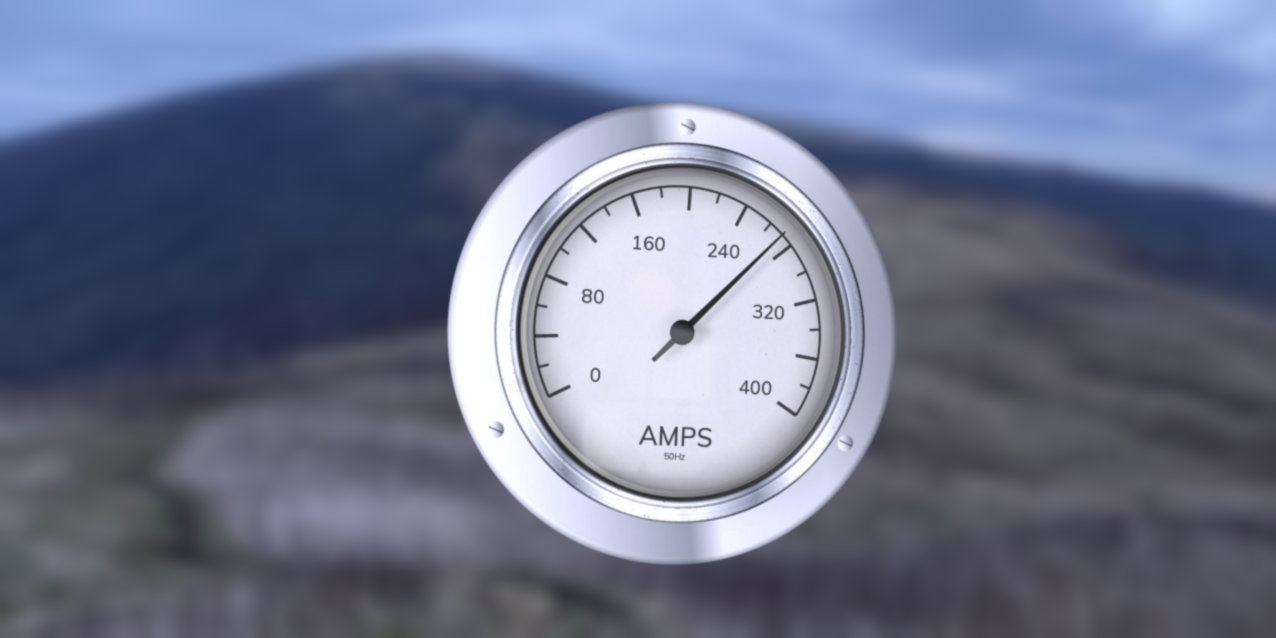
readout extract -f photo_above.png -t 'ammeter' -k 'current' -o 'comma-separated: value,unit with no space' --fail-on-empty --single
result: 270,A
